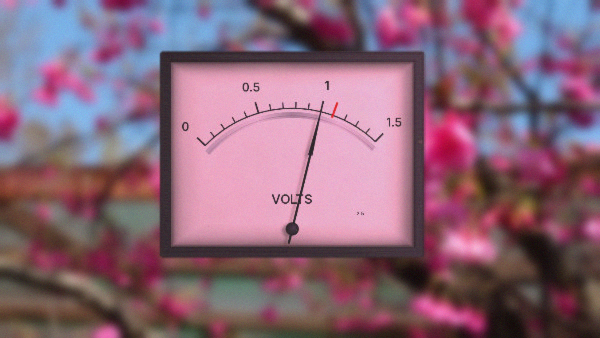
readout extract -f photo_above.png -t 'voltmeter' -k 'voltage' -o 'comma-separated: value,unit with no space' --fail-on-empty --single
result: 1,V
